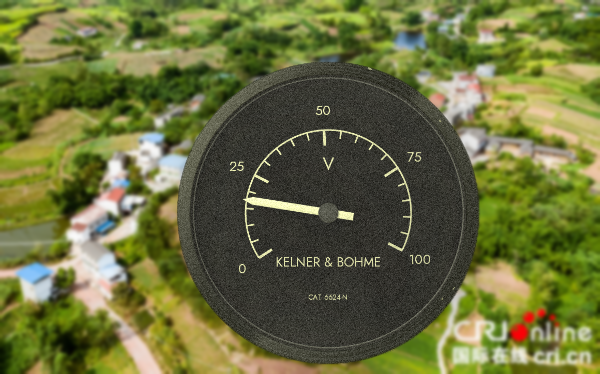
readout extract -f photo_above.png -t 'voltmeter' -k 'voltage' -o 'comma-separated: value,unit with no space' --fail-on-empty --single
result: 17.5,V
